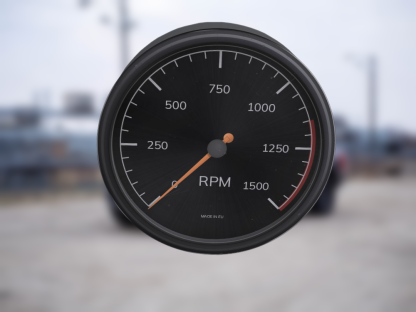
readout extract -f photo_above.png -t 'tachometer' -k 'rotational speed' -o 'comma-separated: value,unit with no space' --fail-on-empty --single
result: 0,rpm
